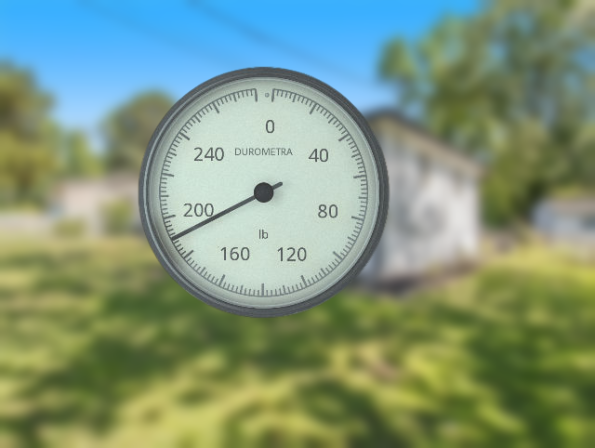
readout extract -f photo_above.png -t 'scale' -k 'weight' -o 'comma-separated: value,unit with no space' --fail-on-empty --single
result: 190,lb
